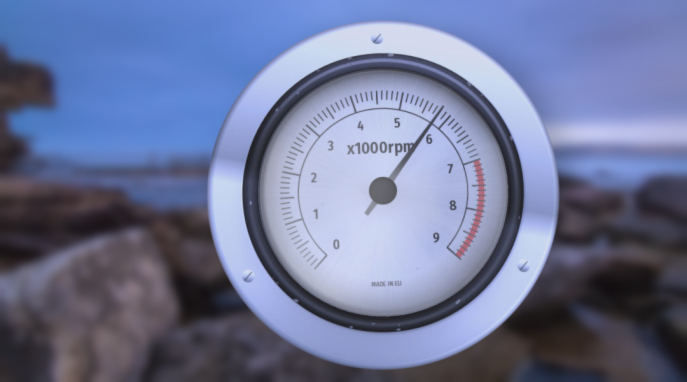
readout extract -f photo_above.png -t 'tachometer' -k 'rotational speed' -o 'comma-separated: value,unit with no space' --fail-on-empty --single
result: 5800,rpm
